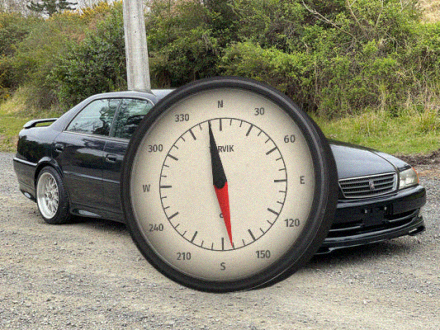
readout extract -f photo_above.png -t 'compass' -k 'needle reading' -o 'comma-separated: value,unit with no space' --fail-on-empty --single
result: 170,°
